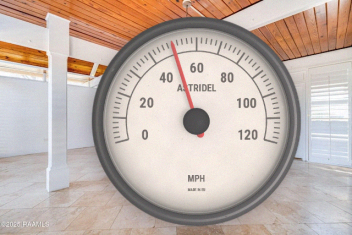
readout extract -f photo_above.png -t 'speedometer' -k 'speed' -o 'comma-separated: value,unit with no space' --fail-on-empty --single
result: 50,mph
